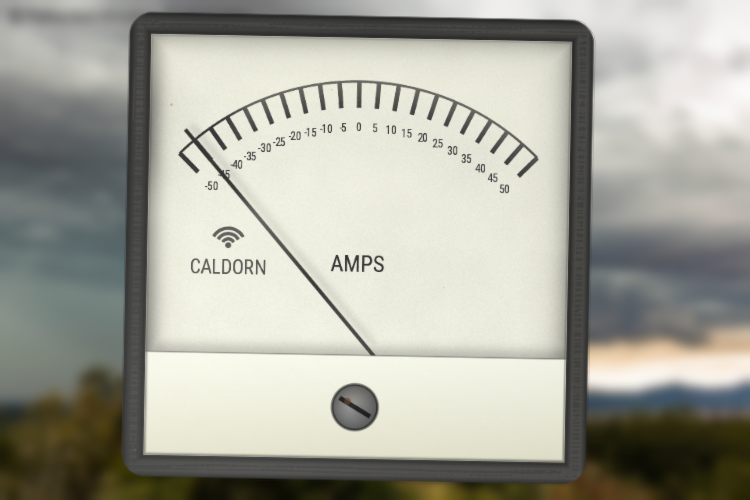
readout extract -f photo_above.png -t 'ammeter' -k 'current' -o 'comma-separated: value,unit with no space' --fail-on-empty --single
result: -45,A
